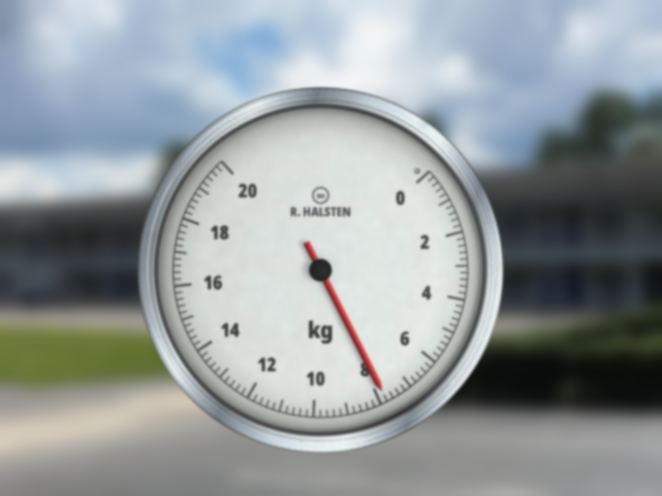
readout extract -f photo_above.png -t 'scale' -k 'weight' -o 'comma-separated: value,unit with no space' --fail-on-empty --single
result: 7.8,kg
